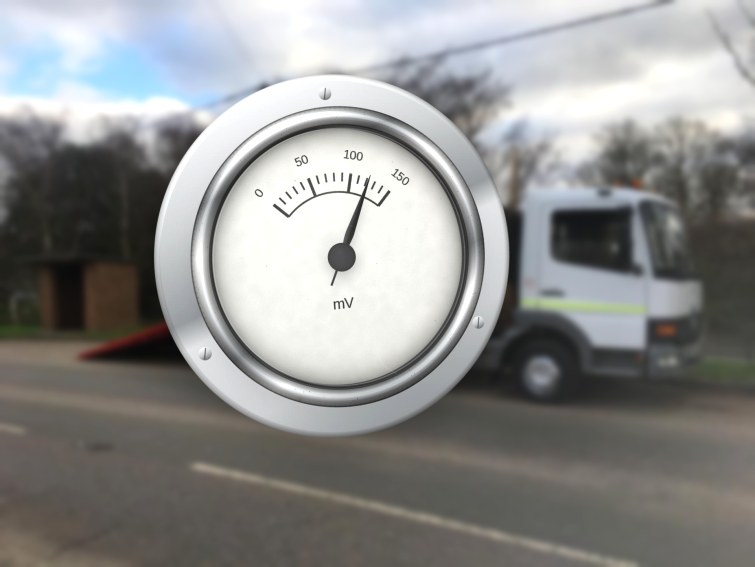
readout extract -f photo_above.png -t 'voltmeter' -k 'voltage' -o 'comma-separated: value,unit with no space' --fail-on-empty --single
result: 120,mV
